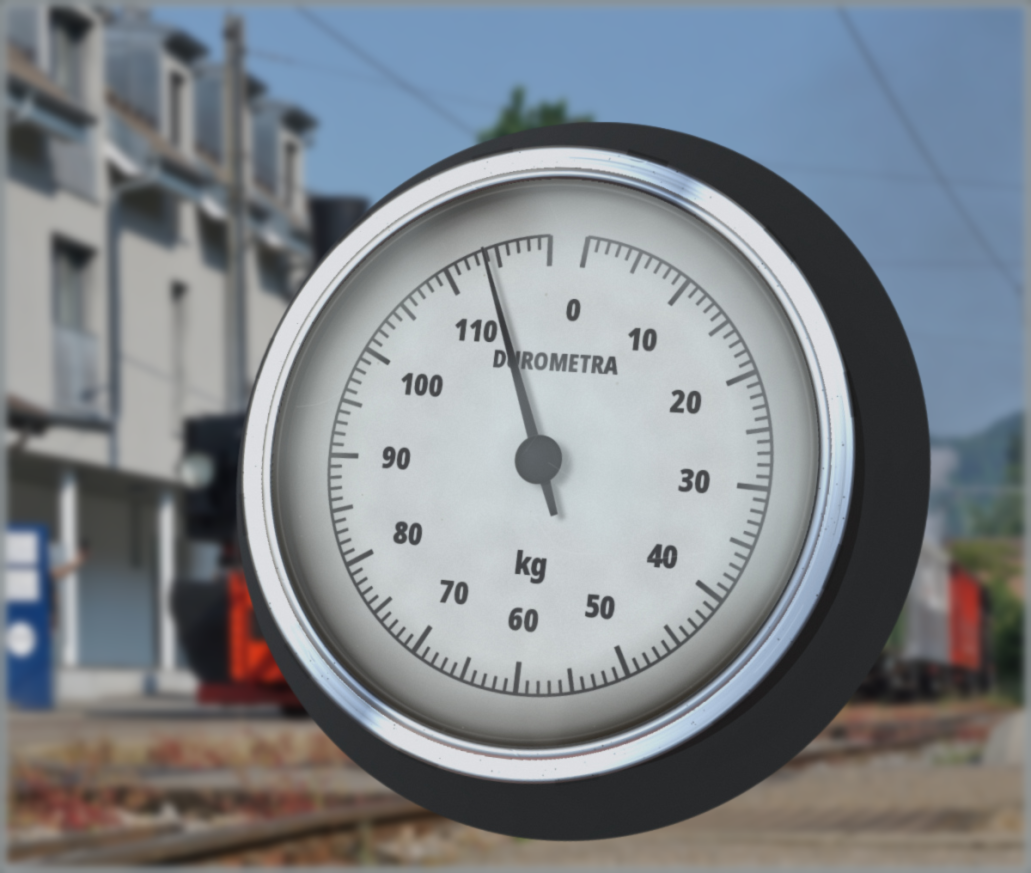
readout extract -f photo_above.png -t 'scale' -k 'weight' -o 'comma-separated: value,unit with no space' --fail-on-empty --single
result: 114,kg
